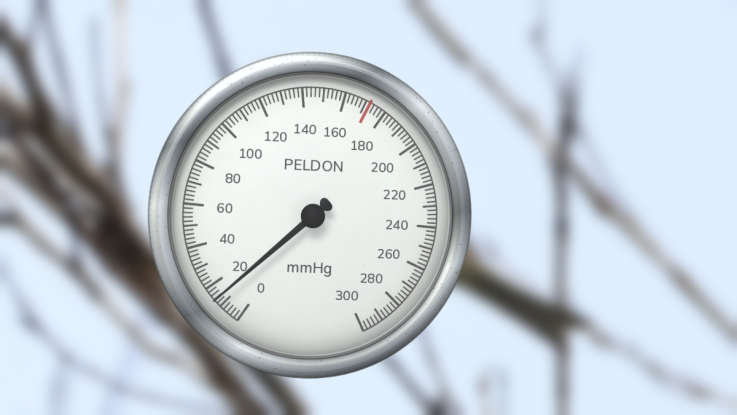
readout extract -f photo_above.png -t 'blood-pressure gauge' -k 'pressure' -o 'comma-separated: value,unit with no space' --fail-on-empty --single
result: 14,mmHg
